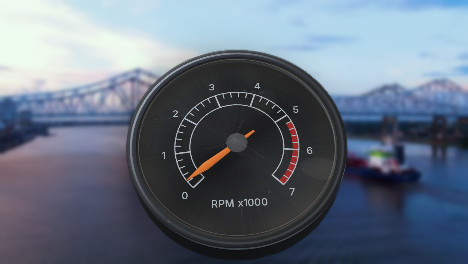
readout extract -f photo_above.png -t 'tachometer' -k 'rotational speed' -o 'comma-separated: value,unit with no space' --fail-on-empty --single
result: 200,rpm
